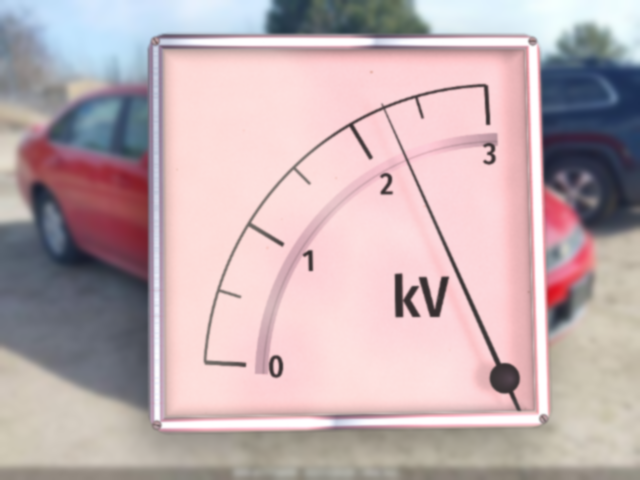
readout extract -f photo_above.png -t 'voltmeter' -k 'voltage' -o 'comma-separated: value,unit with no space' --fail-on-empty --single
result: 2.25,kV
